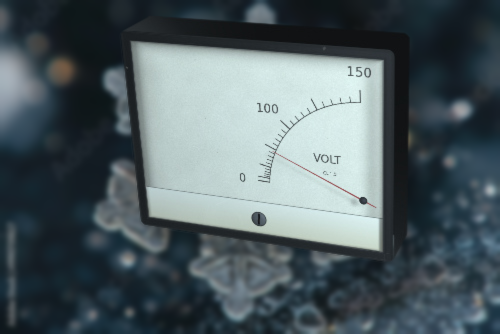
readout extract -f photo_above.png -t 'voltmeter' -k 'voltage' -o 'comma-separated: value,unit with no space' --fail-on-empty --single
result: 75,V
